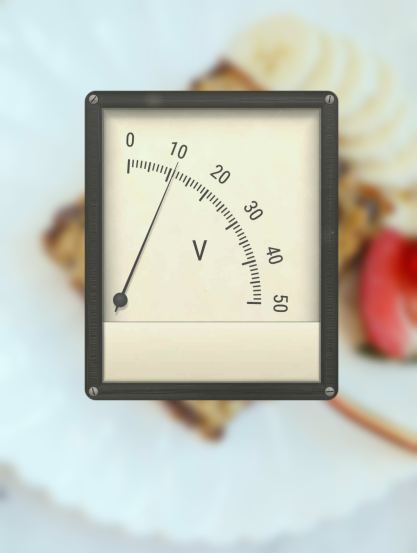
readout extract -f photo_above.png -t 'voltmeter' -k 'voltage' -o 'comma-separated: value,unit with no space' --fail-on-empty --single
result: 11,V
